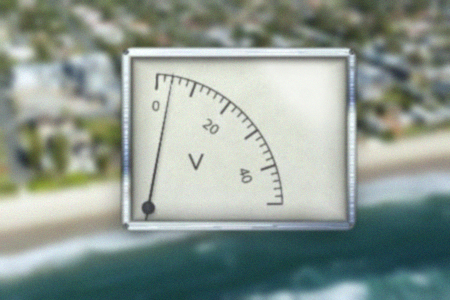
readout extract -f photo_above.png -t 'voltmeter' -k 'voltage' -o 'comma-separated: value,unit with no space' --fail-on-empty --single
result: 4,V
